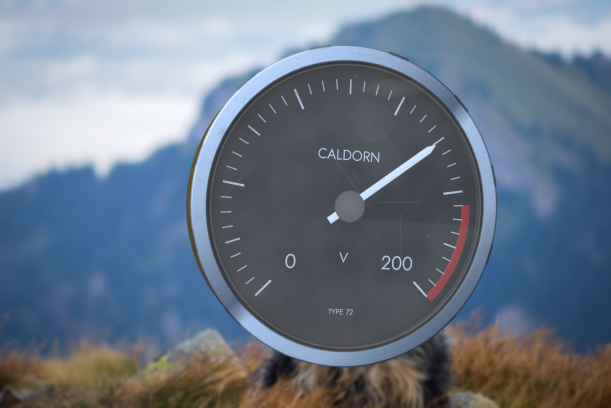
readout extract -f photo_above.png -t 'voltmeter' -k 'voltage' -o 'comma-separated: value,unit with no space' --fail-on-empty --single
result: 140,V
